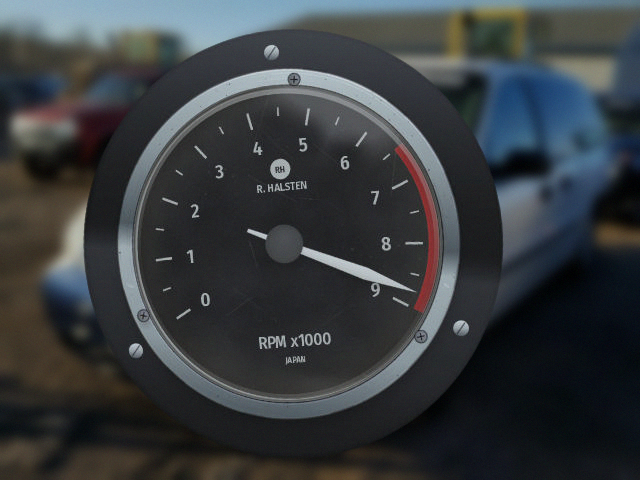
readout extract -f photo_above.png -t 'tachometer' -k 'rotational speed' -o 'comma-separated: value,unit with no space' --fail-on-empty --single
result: 8750,rpm
